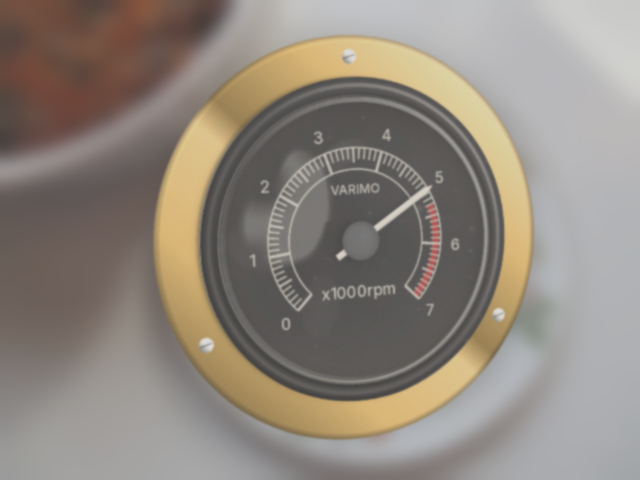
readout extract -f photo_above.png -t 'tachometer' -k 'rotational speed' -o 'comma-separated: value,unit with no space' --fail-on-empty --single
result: 5000,rpm
